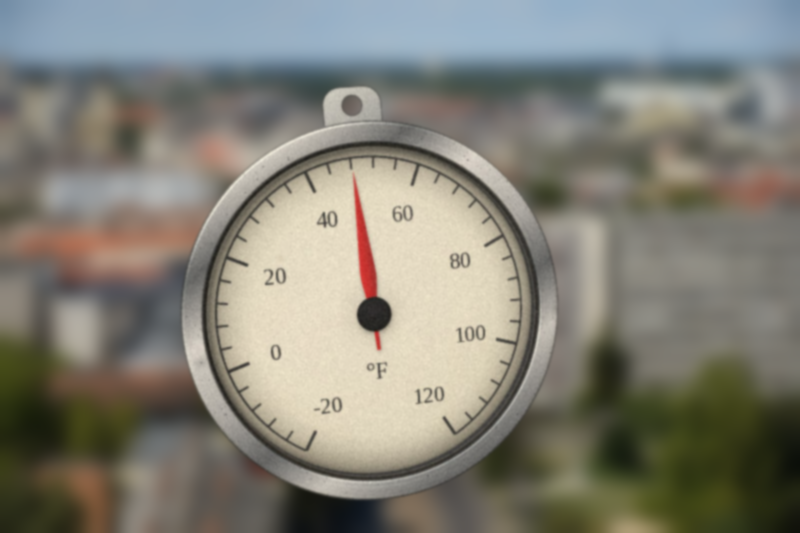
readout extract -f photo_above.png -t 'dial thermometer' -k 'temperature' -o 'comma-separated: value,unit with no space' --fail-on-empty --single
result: 48,°F
